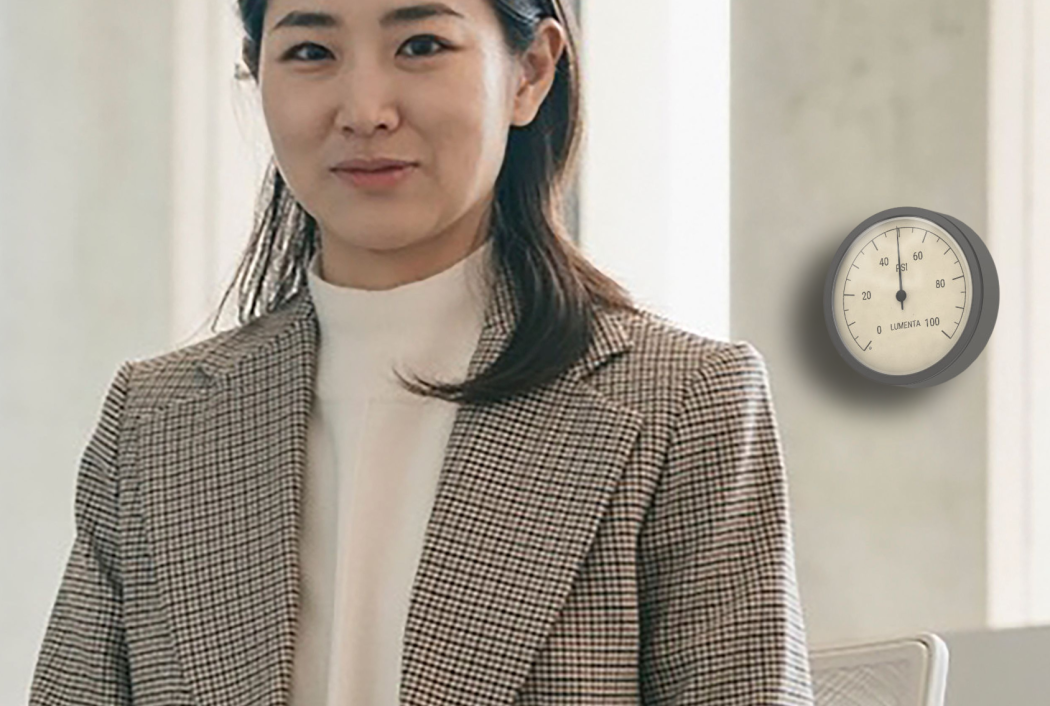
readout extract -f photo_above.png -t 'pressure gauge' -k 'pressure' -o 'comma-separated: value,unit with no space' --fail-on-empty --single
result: 50,psi
